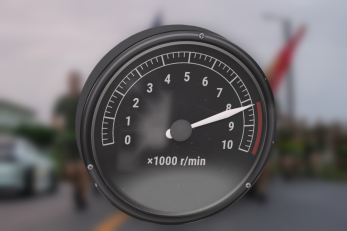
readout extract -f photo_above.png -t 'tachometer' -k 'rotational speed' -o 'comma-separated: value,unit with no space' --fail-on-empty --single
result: 8200,rpm
